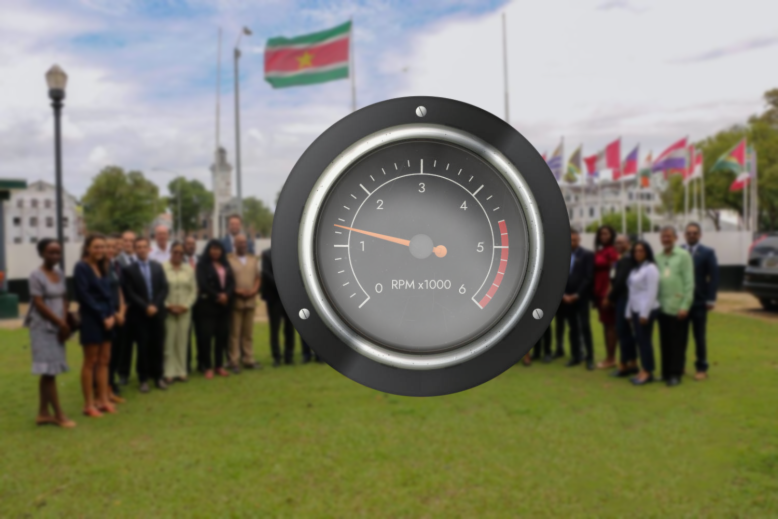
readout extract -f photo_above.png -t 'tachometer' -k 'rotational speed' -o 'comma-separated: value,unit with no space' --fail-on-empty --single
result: 1300,rpm
